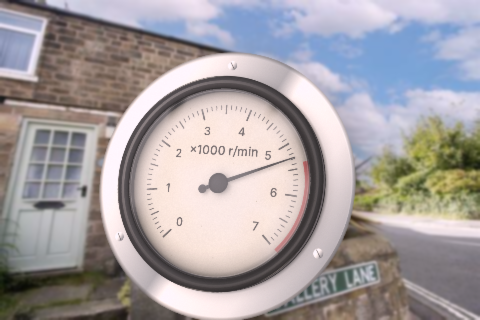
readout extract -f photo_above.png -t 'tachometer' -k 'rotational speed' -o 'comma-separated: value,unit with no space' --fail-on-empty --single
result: 5300,rpm
